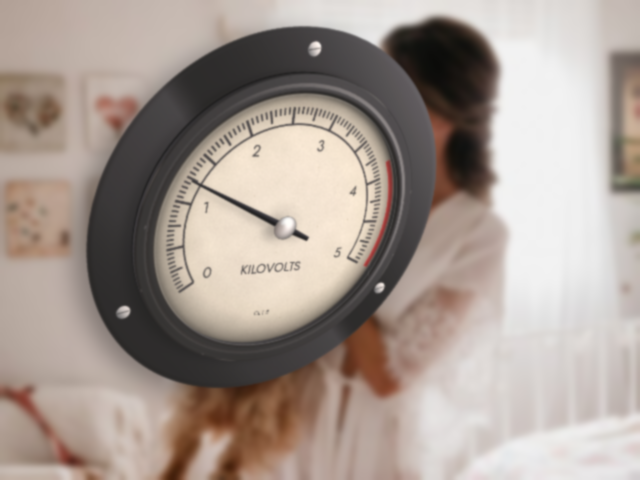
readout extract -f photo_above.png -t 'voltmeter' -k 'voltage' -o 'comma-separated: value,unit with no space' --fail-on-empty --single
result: 1.25,kV
